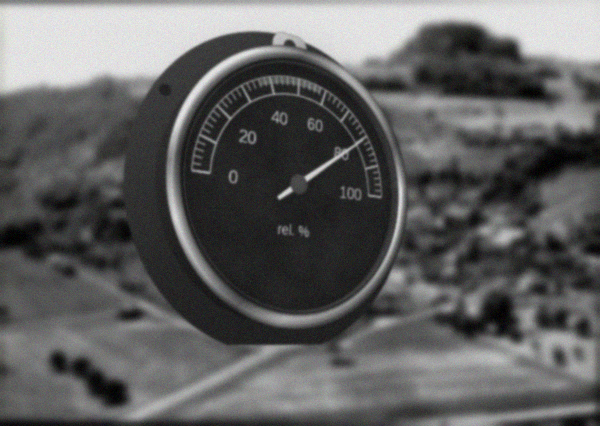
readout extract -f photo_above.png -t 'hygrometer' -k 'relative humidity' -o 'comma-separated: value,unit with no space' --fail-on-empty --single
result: 80,%
